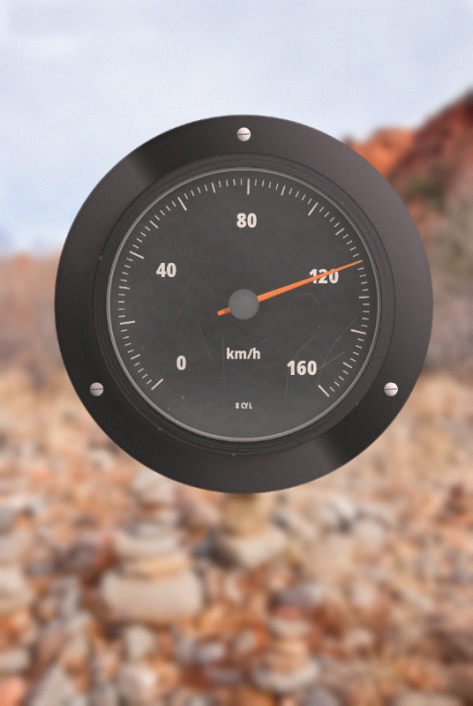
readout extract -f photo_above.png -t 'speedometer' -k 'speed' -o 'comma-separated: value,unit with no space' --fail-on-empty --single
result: 120,km/h
